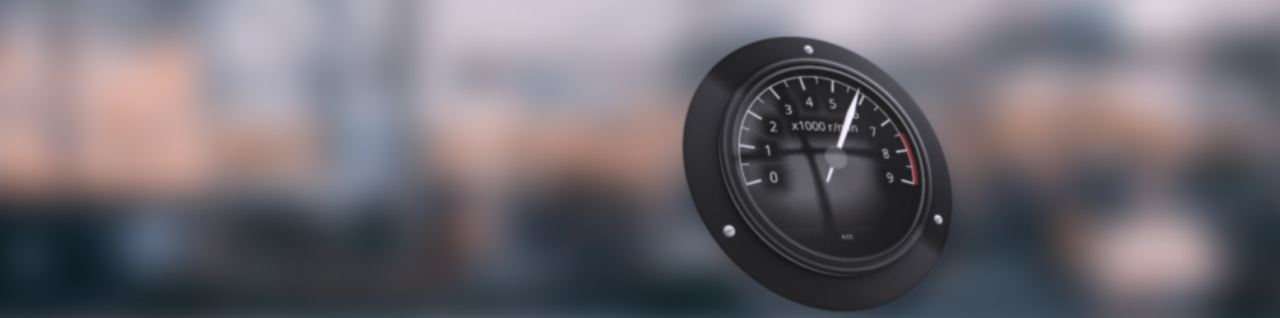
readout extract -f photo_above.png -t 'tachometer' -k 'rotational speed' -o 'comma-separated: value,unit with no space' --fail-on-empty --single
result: 5750,rpm
